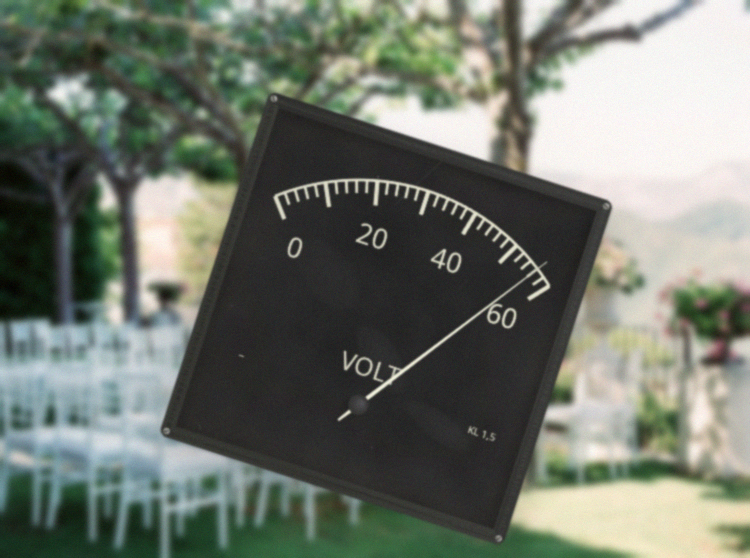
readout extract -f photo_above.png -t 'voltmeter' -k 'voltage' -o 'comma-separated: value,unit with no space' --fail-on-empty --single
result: 56,V
